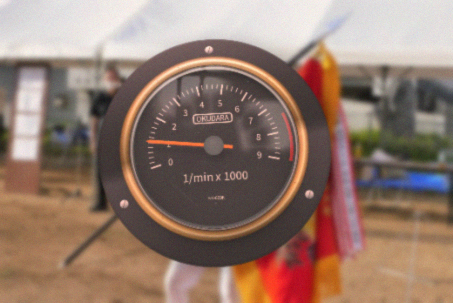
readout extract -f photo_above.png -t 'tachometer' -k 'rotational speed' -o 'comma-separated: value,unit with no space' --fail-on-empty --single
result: 1000,rpm
